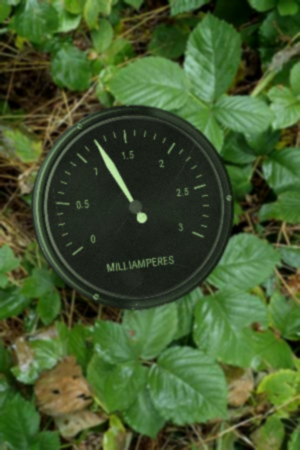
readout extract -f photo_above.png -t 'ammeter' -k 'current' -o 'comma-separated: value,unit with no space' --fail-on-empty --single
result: 1.2,mA
